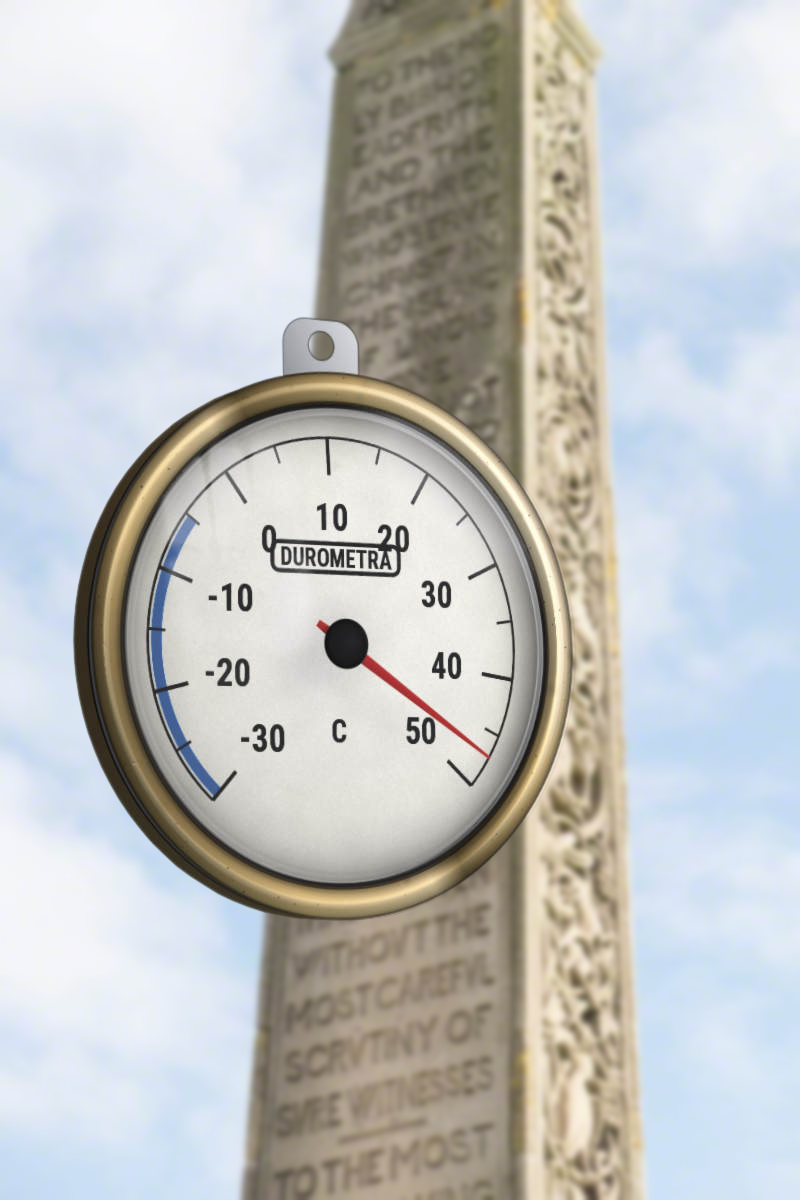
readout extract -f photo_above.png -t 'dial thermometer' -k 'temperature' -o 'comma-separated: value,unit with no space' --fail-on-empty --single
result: 47.5,°C
